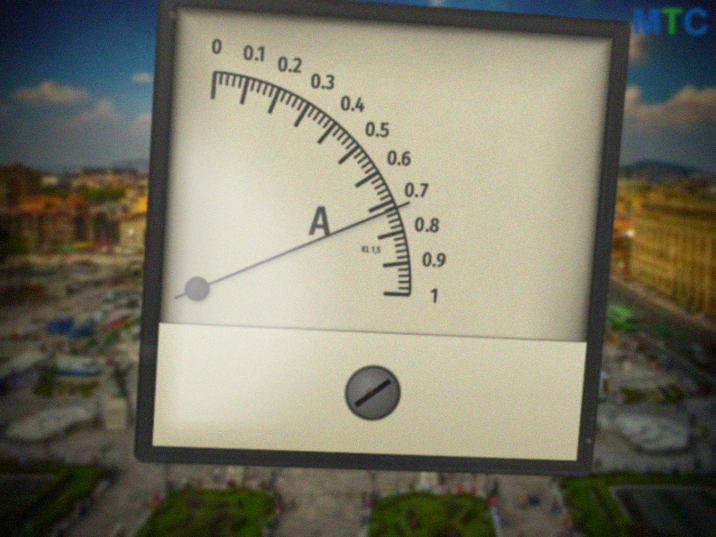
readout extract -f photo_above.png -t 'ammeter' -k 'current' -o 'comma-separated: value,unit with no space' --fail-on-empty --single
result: 0.72,A
